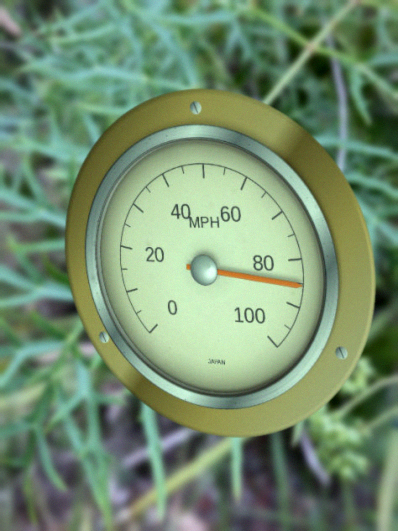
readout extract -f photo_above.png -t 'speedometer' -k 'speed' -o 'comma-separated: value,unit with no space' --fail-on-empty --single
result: 85,mph
